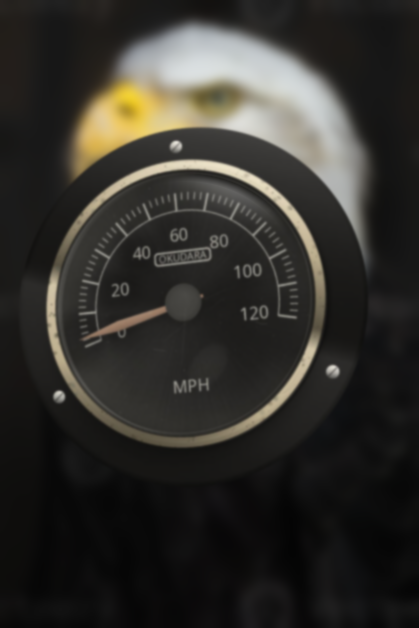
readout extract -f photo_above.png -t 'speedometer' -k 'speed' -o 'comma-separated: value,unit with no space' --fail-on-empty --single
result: 2,mph
